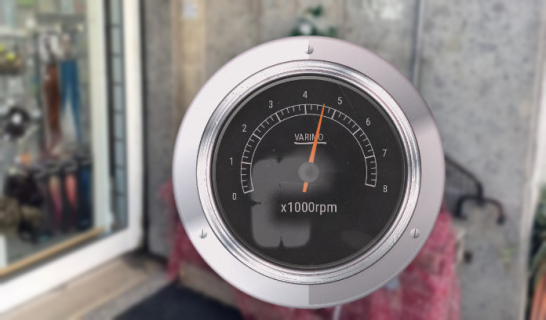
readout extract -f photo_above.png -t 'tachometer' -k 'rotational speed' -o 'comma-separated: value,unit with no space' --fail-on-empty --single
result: 4600,rpm
